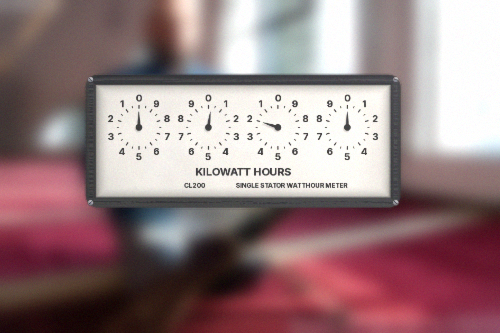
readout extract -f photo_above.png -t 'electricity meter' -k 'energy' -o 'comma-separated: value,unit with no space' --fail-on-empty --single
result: 20,kWh
